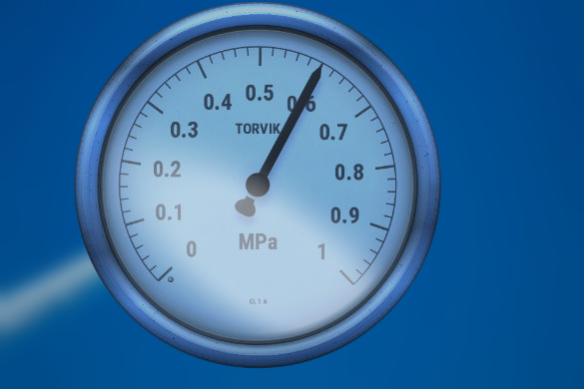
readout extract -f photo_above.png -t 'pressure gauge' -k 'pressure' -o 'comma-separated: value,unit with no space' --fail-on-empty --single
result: 0.6,MPa
